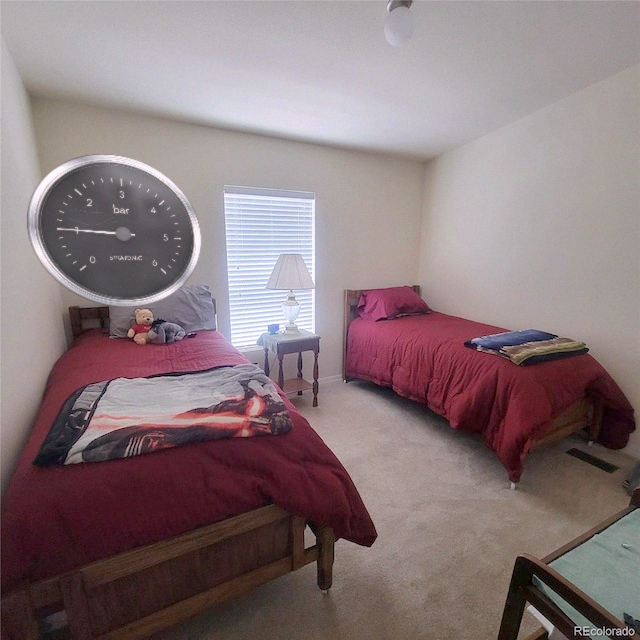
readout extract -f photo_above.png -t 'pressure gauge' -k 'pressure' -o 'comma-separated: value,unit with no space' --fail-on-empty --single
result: 1,bar
